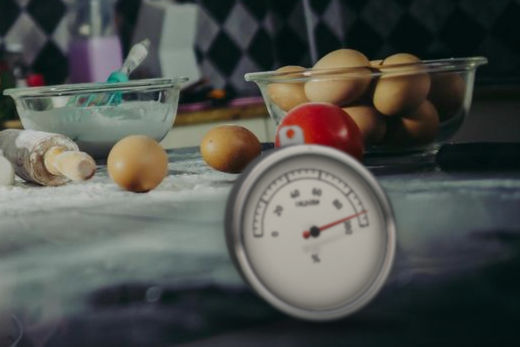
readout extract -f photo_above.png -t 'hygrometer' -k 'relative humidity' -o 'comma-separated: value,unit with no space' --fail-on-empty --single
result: 92,%
